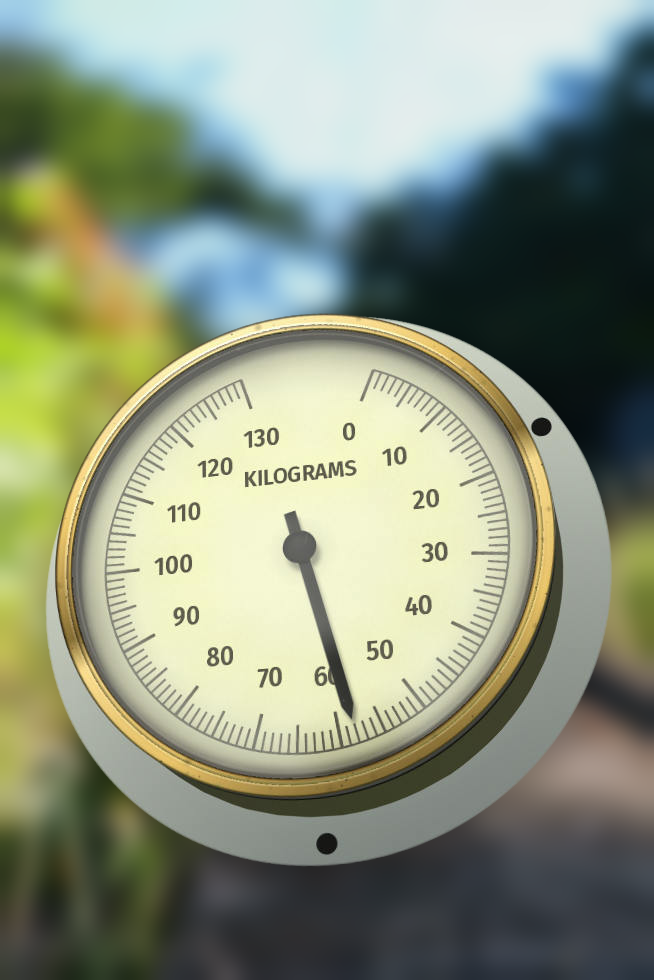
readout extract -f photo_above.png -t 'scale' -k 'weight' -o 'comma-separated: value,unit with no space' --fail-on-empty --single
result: 58,kg
